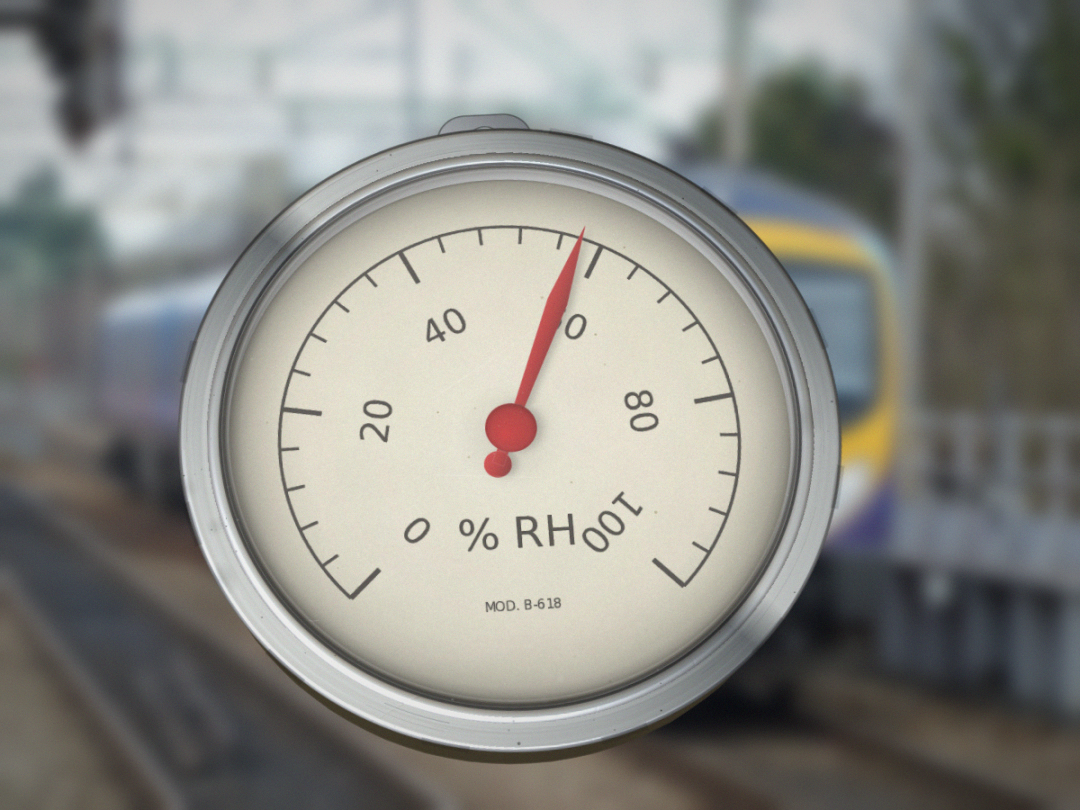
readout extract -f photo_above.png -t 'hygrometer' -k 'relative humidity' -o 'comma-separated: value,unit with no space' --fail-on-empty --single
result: 58,%
